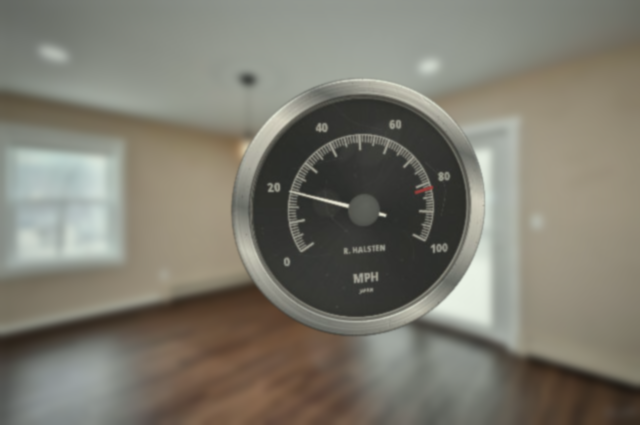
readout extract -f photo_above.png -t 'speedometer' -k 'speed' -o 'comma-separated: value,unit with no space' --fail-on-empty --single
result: 20,mph
